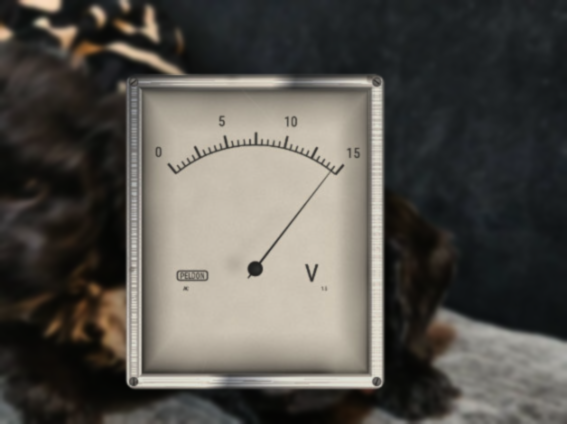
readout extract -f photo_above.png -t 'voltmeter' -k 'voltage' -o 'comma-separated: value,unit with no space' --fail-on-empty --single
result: 14.5,V
